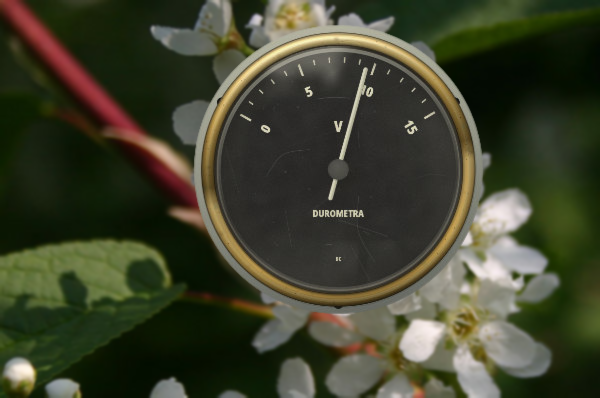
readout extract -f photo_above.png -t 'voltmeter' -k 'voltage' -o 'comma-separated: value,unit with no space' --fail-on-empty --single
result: 9.5,V
